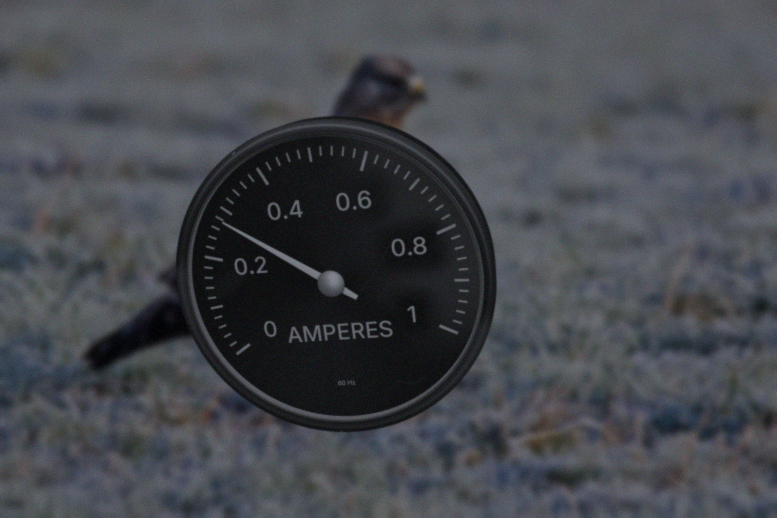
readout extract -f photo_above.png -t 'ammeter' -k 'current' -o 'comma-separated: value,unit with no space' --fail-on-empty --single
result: 0.28,A
